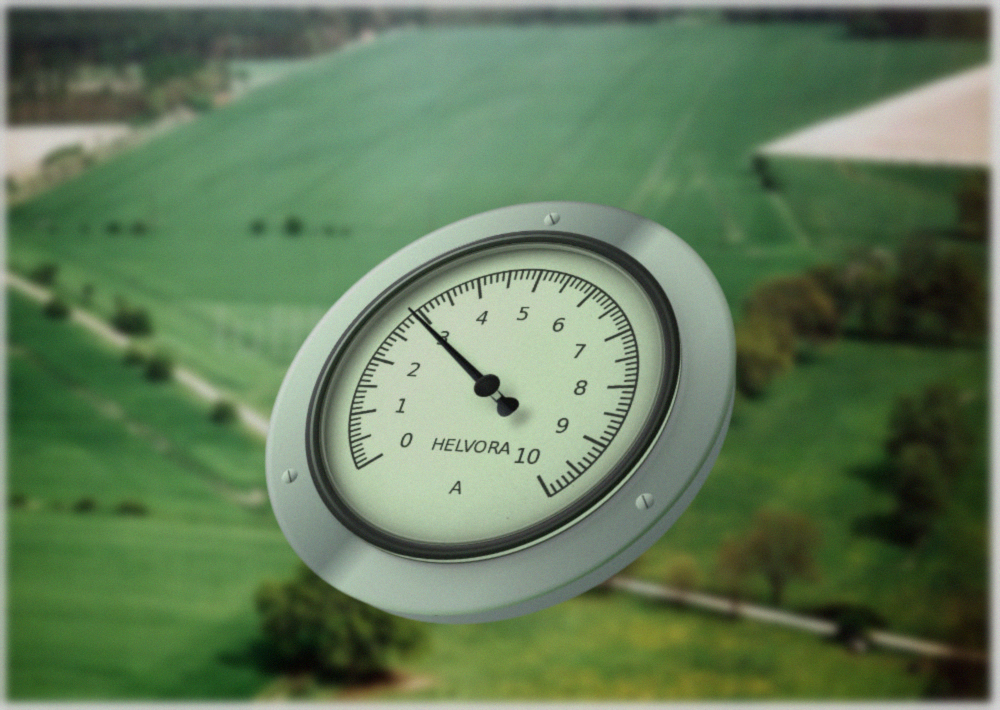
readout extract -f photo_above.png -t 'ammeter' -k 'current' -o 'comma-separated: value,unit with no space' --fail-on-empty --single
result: 2.9,A
